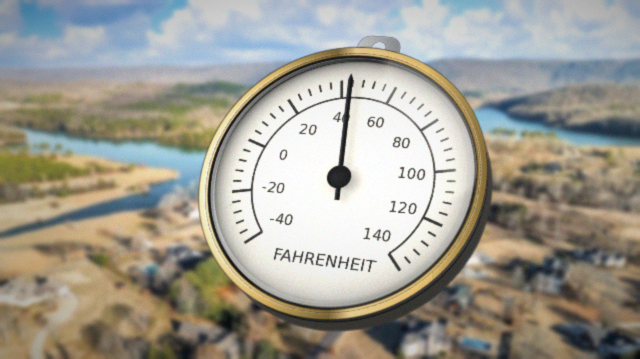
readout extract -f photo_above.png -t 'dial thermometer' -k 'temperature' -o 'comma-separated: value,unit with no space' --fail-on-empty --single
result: 44,°F
